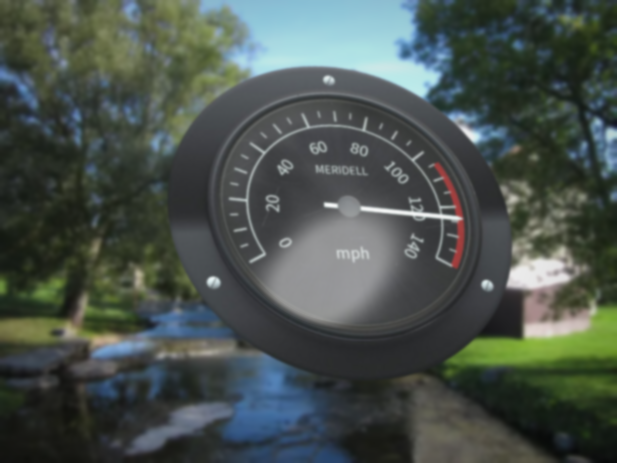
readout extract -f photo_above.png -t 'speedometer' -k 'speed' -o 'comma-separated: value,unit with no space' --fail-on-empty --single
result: 125,mph
